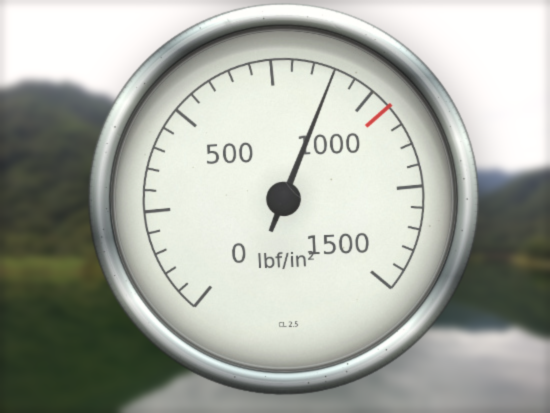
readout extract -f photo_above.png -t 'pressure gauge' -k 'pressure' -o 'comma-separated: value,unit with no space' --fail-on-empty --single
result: 900,psi
